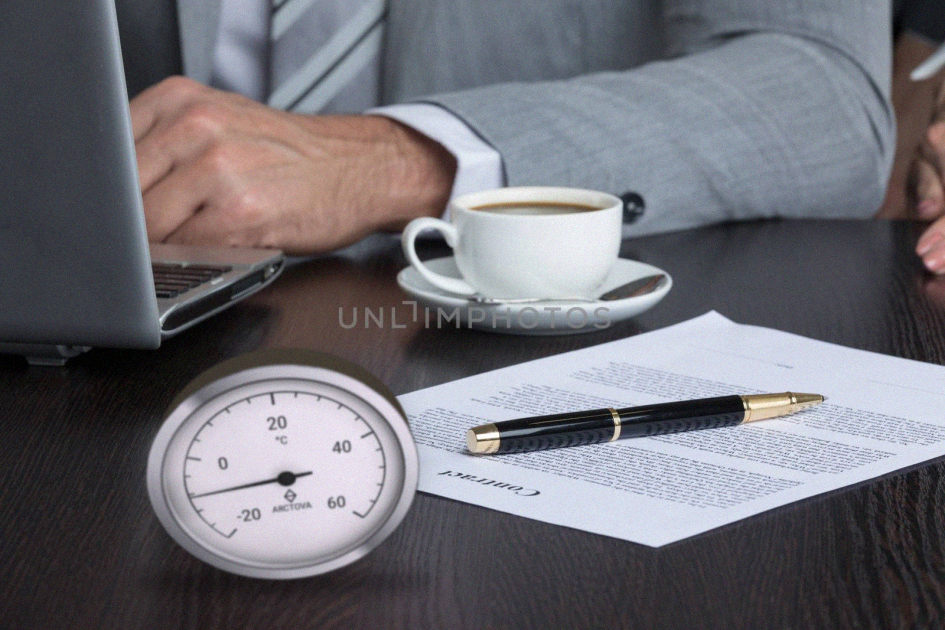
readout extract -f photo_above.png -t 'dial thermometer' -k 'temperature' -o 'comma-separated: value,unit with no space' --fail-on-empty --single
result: -8,°C
